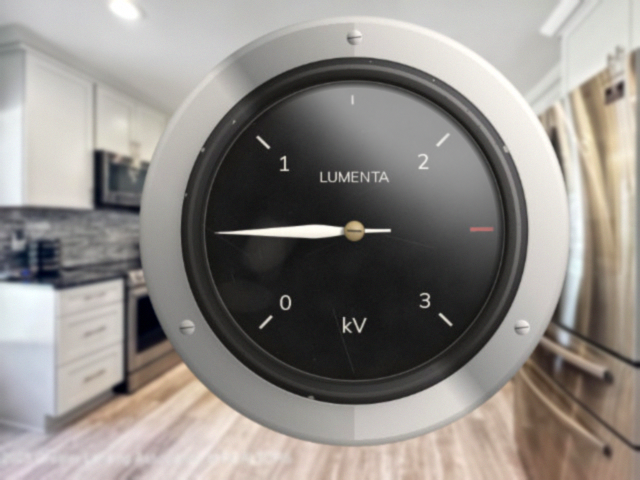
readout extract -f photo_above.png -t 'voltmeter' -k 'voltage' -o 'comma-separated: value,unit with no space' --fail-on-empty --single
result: 0.5,kV
